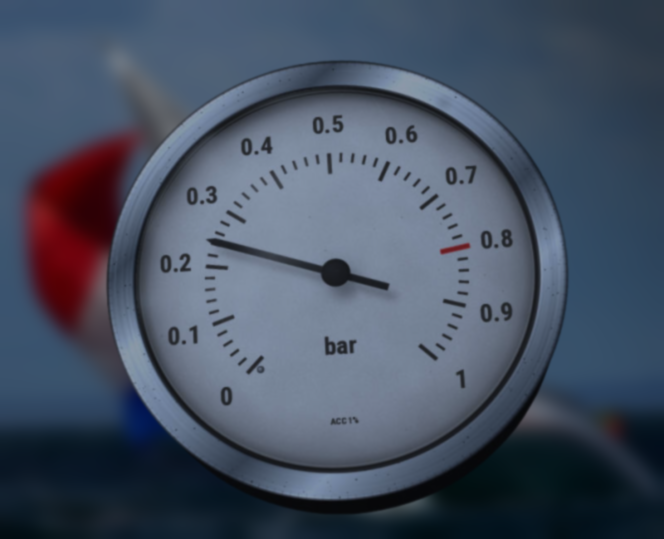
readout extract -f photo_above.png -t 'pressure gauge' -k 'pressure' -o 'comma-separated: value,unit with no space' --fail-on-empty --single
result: 0.24,bar
